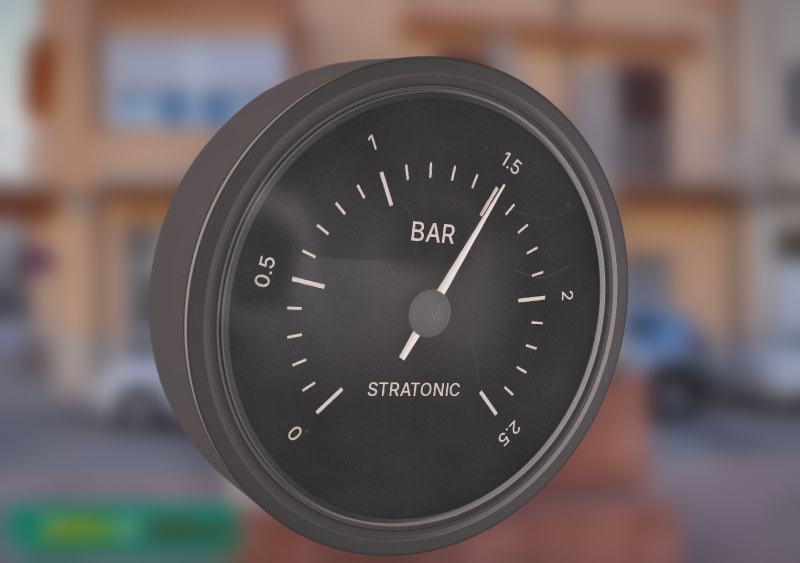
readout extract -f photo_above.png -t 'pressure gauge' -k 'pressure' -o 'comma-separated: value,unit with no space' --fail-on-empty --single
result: 1.5,bar
